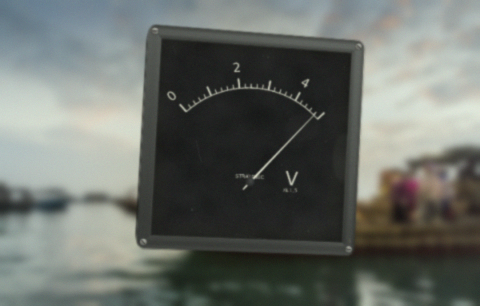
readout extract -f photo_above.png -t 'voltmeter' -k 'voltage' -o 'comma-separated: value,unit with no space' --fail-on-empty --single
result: 4.8,V
